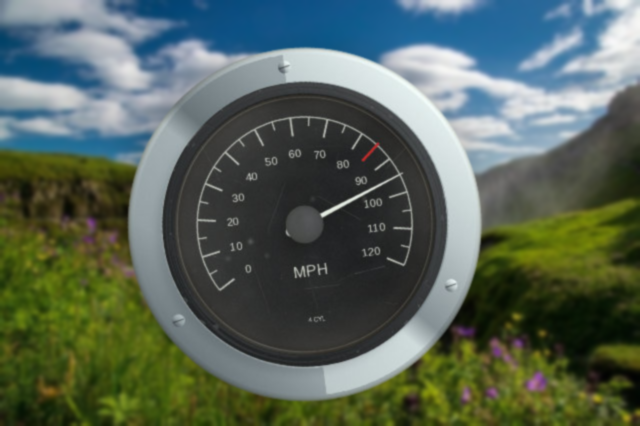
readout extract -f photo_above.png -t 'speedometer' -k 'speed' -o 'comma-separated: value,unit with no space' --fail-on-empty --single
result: 95,mph
